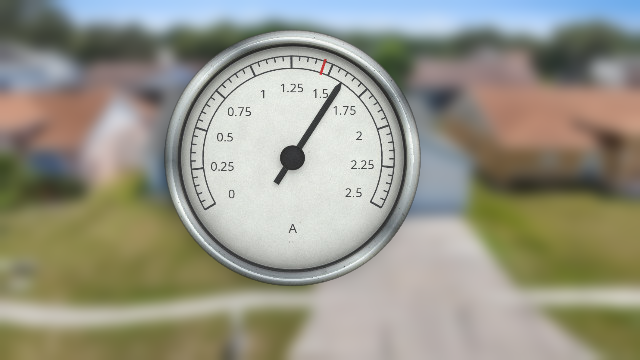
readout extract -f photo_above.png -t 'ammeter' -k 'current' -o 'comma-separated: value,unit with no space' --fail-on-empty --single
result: 1.6,A
